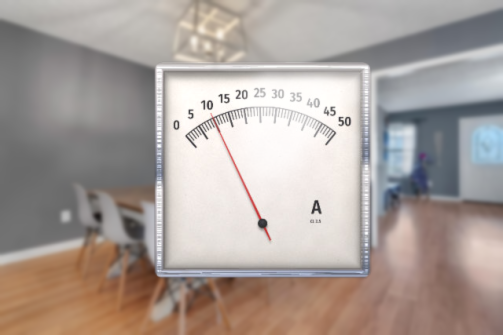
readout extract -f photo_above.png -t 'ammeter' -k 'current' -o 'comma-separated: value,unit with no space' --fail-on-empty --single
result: 10,A
